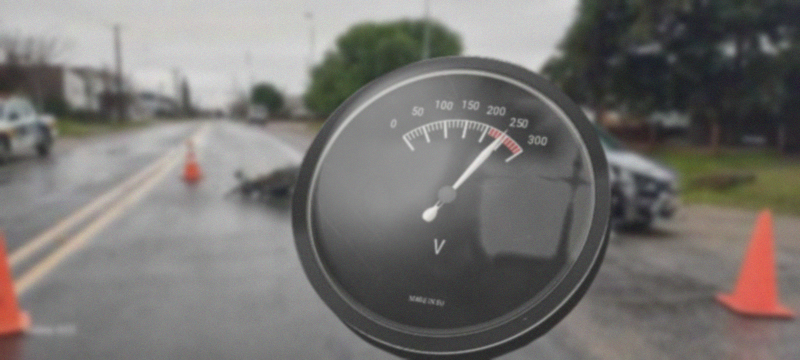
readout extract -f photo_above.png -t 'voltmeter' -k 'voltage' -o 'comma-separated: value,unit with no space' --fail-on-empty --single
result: 250,V
